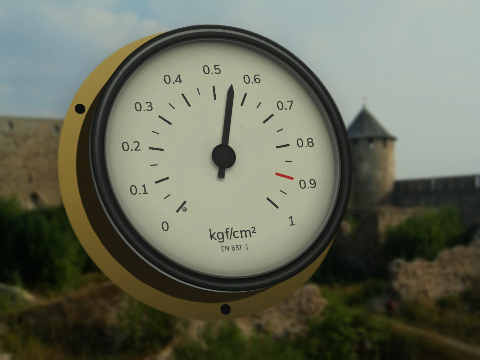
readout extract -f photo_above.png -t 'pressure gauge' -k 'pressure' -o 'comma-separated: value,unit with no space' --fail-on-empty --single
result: 0.55,kg/cm²
